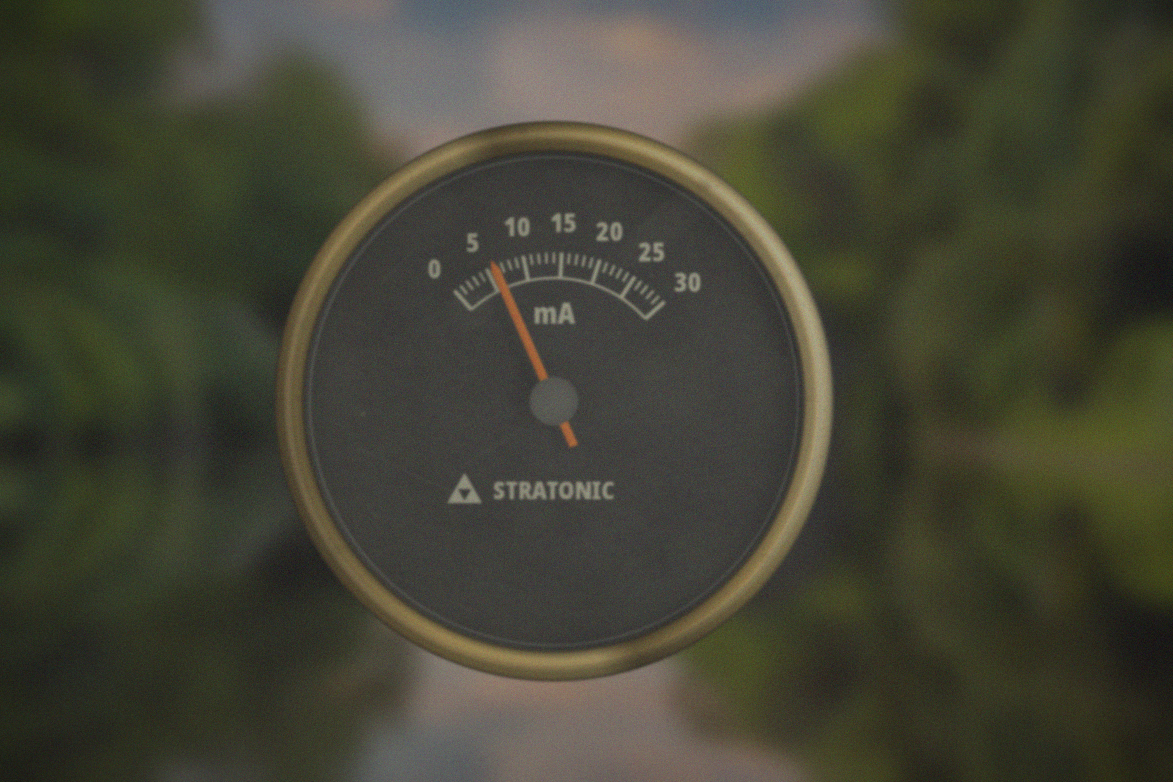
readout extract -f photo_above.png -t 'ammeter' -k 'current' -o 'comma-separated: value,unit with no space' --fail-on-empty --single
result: 6,mA
